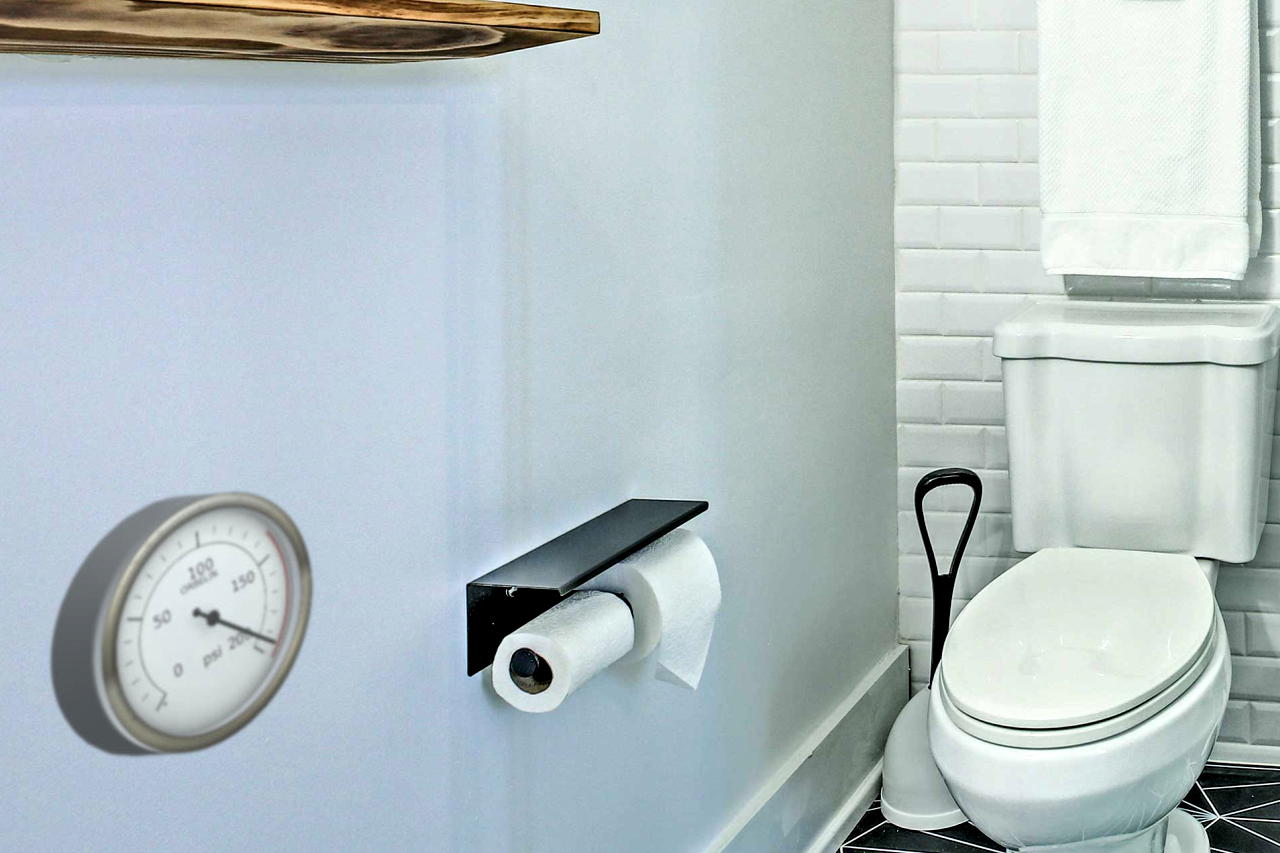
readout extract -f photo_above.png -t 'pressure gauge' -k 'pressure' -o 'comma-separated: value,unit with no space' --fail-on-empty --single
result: 195,psi
